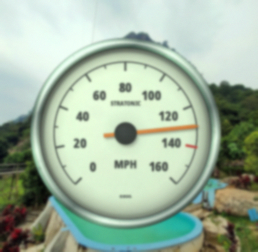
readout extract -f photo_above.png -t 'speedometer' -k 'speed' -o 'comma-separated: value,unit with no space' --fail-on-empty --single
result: 130,mph
